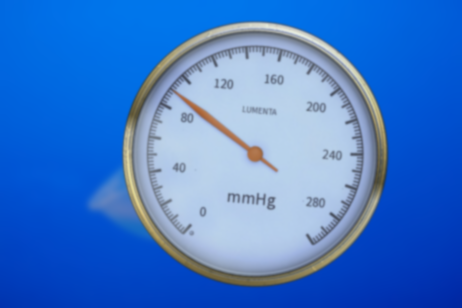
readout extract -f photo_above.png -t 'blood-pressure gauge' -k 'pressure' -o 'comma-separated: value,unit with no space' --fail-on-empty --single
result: 90,mmHg
